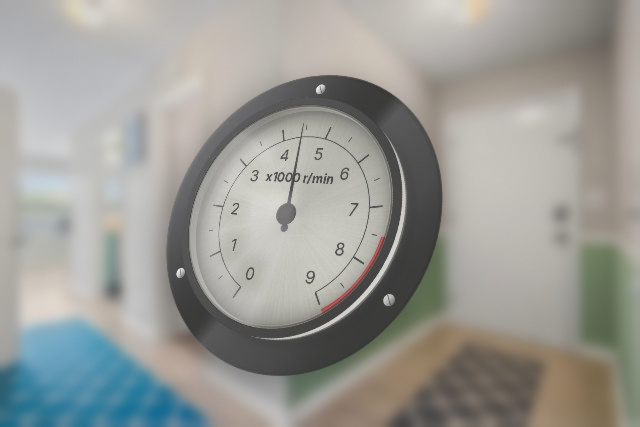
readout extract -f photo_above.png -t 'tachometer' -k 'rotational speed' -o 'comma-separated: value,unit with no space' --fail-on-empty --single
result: 4500,rpm
